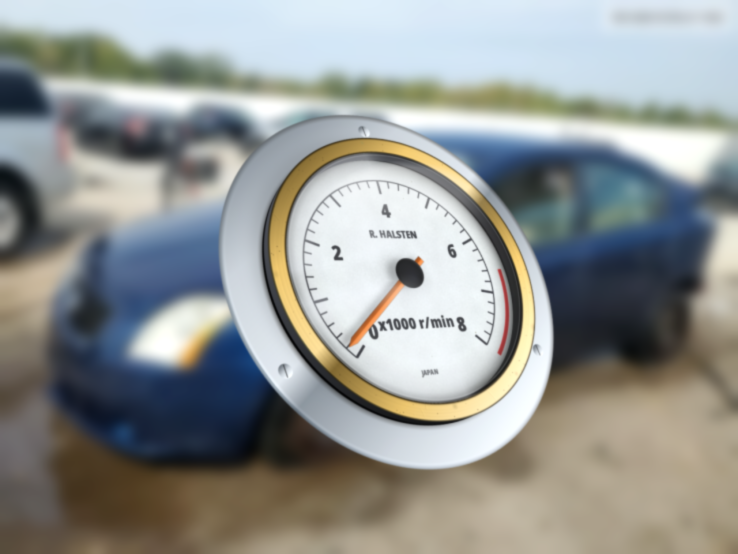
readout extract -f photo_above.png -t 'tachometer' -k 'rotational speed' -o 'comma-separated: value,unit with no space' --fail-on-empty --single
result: 200,rpm
